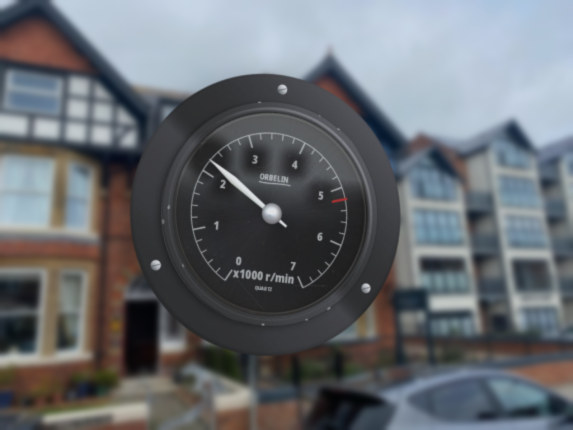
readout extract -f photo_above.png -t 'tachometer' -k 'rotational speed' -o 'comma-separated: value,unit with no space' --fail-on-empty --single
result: 2200,rpm
